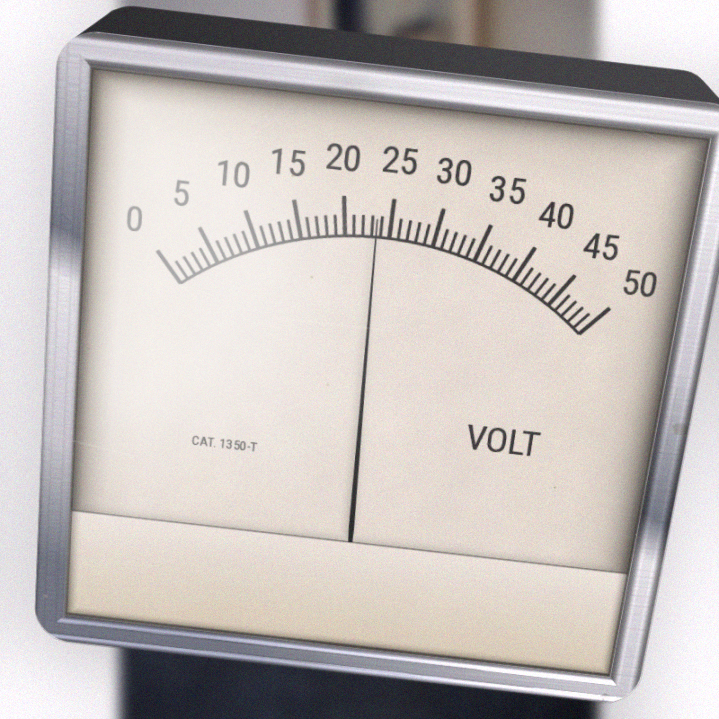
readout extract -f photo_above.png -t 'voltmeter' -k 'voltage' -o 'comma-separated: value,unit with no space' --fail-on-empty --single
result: 23.5,V
